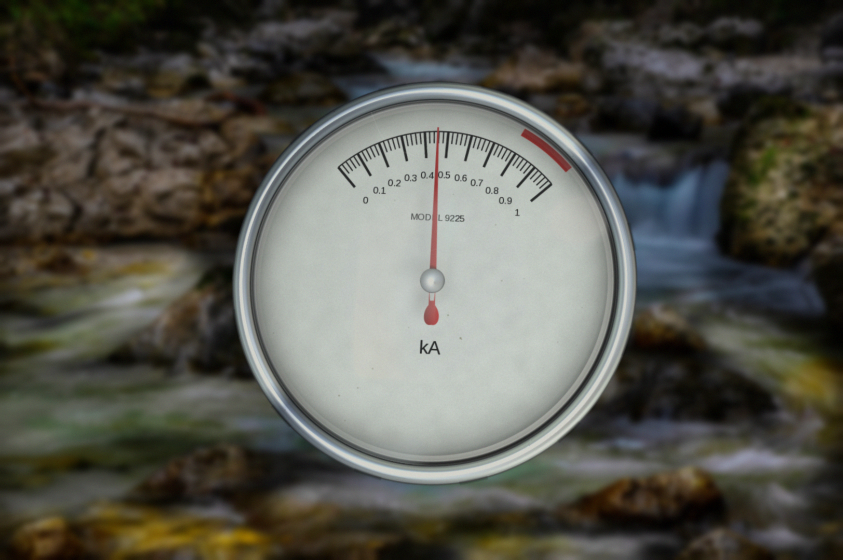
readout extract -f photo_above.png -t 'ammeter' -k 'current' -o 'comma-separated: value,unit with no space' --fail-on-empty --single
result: 0.46,kA
